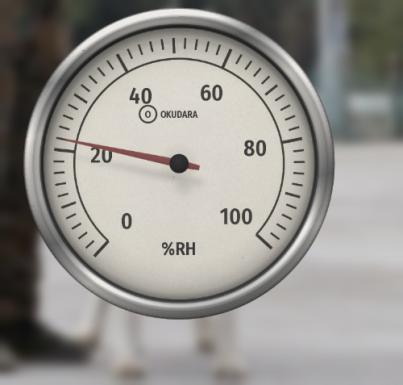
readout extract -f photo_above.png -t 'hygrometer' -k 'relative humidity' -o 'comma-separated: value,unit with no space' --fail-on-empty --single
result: 22,%
